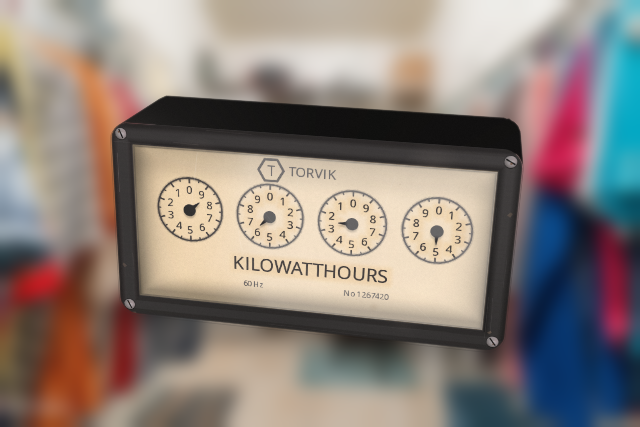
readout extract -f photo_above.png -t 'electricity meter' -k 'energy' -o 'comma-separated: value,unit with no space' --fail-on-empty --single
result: 8625,kWh
